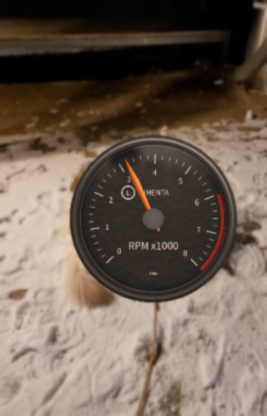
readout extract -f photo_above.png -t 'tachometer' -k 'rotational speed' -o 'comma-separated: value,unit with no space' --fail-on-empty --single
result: 3200,rpm
